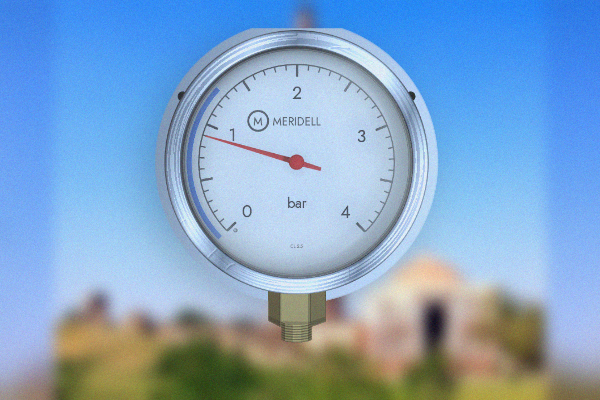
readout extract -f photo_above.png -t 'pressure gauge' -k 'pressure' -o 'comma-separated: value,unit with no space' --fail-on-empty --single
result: 0.9,bar
